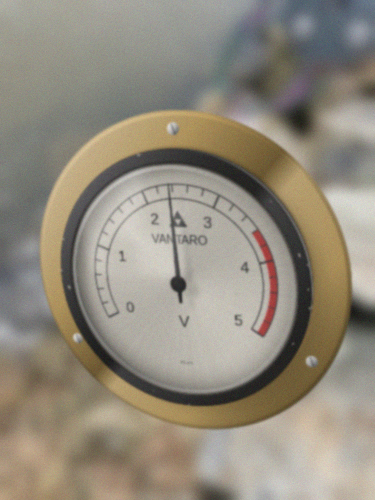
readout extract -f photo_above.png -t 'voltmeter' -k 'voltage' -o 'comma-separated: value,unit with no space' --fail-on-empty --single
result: 2.4,V
